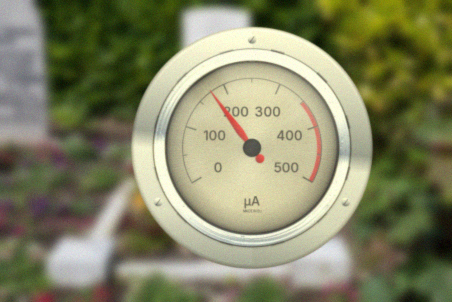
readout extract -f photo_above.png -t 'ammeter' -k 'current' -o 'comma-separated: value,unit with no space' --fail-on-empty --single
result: 175,µA
